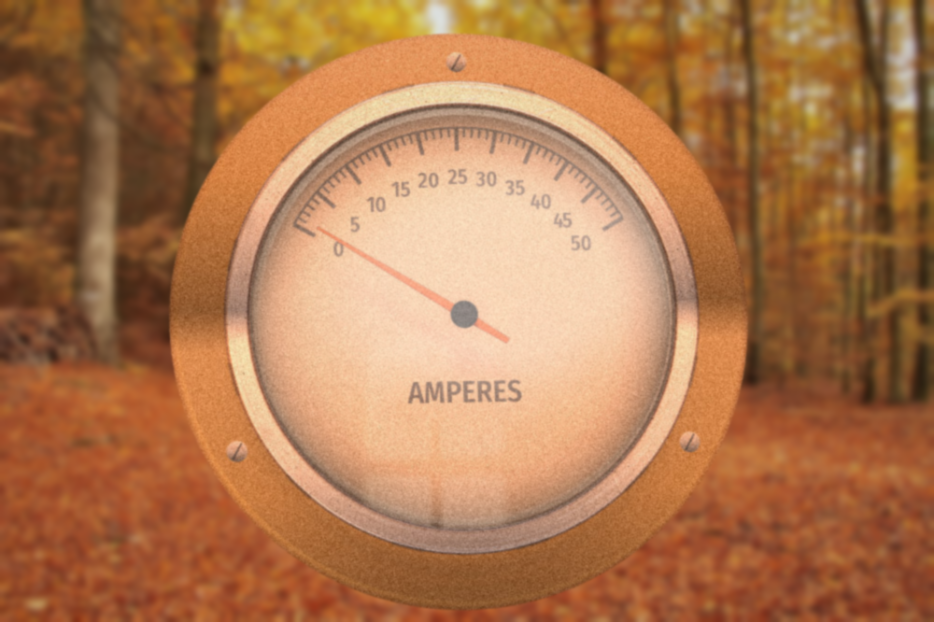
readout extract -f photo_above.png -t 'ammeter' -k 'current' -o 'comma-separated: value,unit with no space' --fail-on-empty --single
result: 1,A
